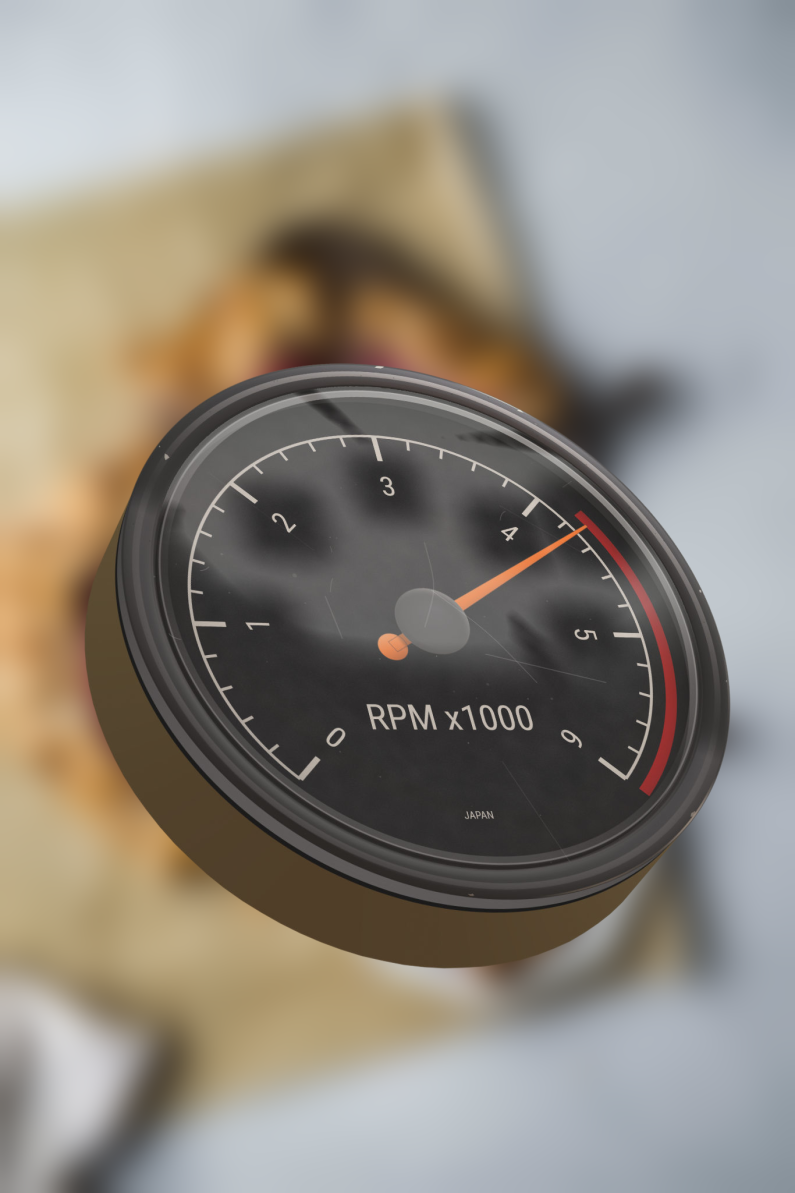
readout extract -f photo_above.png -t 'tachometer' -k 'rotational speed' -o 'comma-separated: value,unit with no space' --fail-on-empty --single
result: 4300,rpm
